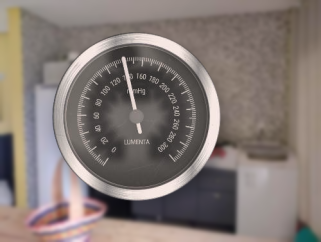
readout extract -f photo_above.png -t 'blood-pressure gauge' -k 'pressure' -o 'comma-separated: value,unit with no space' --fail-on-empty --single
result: 140,mmHg
